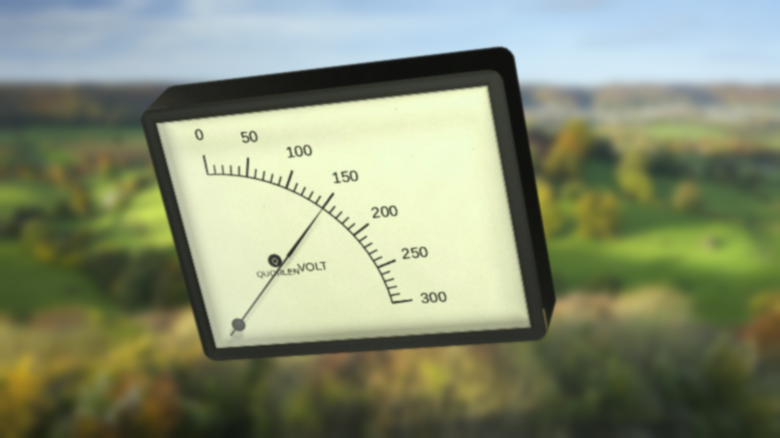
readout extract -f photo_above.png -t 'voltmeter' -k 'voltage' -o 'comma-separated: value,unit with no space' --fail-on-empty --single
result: 150,V
